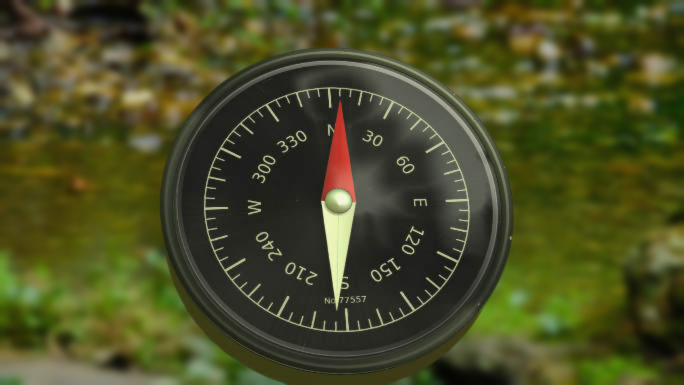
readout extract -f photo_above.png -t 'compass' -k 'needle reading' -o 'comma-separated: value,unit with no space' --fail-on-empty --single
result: 5,°
